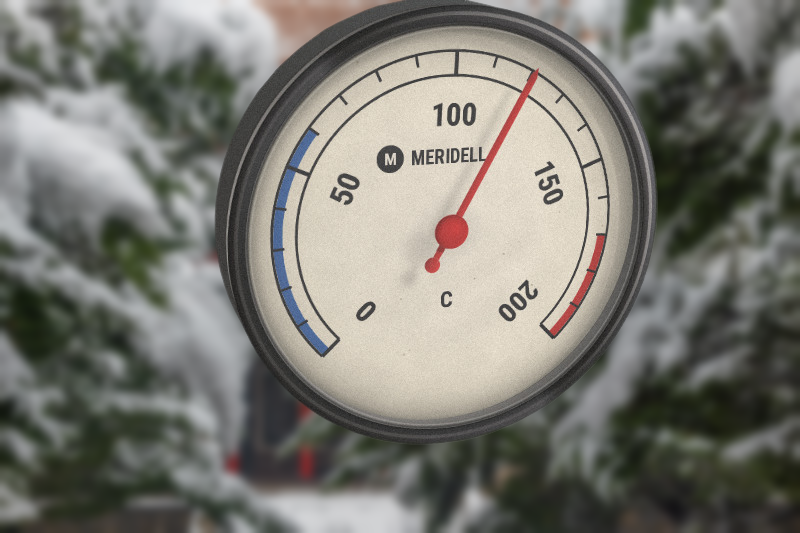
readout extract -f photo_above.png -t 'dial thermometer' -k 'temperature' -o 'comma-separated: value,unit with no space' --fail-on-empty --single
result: 120,°C
